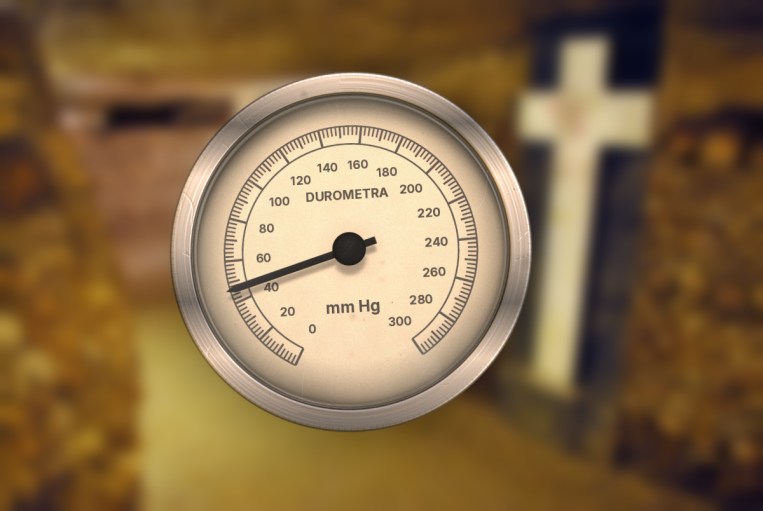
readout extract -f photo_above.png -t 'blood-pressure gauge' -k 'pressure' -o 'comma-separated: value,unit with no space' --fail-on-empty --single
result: 46,mmHg
